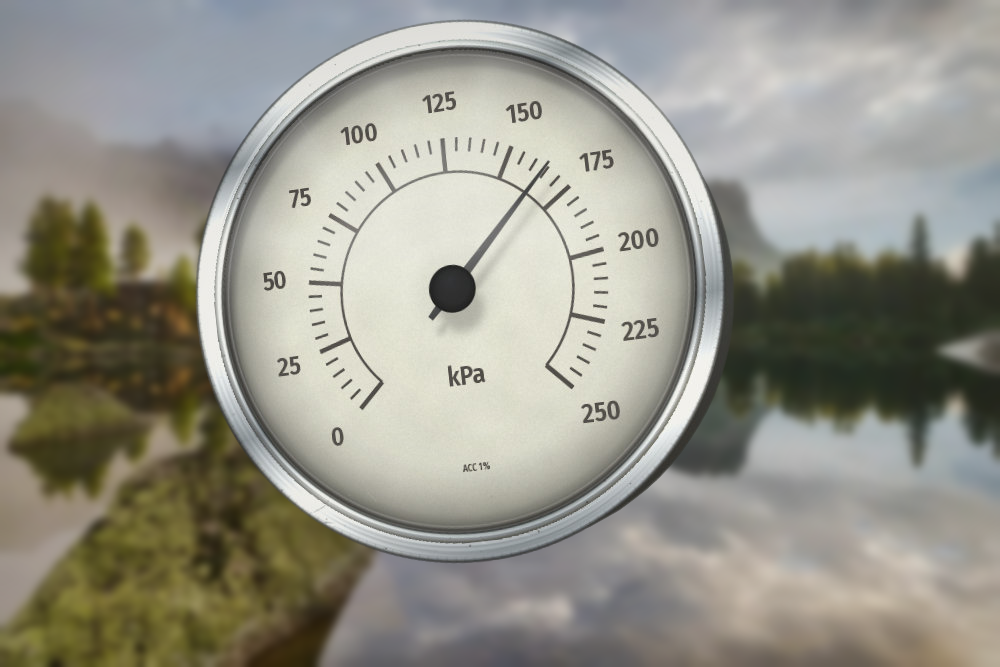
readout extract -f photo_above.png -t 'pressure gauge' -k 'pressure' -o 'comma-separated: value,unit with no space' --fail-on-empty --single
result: 165,kPa
